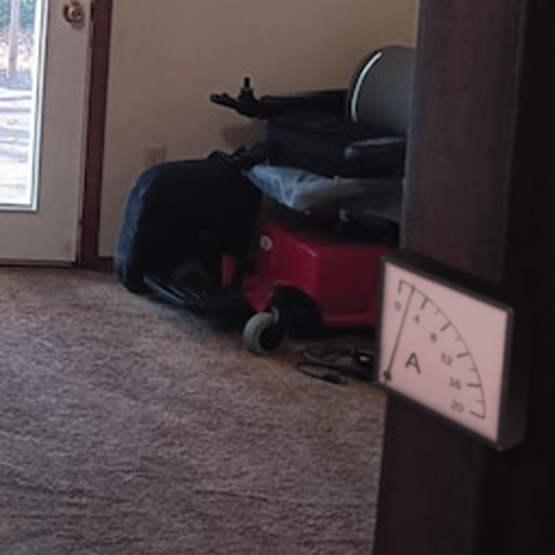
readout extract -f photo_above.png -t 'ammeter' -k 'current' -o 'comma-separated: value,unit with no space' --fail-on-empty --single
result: 2,A
